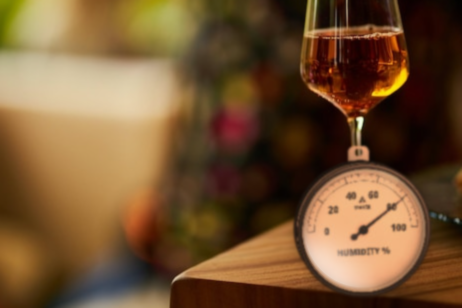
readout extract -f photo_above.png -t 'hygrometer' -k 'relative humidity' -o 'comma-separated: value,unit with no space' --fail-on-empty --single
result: 80,%
